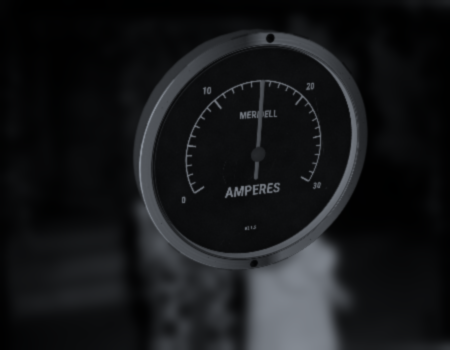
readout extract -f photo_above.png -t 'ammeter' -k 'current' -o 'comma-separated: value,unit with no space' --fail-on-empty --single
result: 15,A
